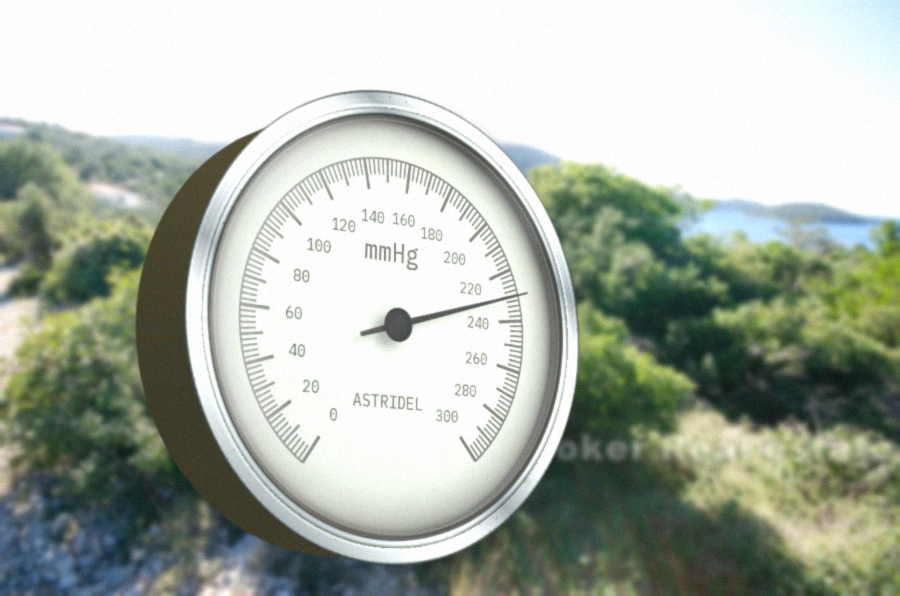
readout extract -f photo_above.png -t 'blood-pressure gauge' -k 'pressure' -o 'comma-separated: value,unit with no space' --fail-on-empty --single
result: 230,mmHg
